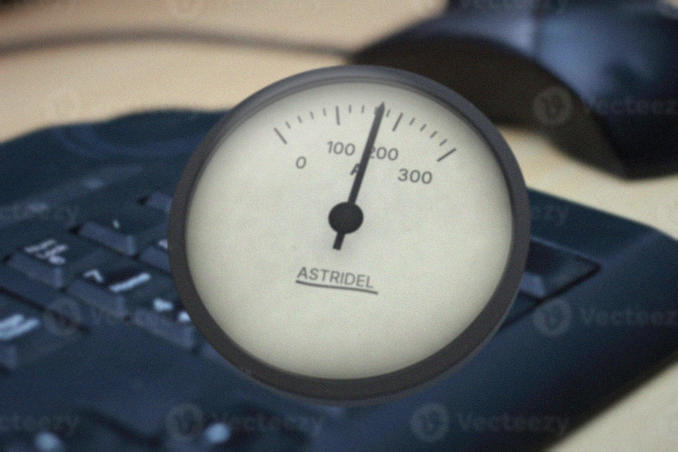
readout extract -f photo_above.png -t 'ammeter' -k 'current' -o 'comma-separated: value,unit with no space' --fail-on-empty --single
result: 170,A
